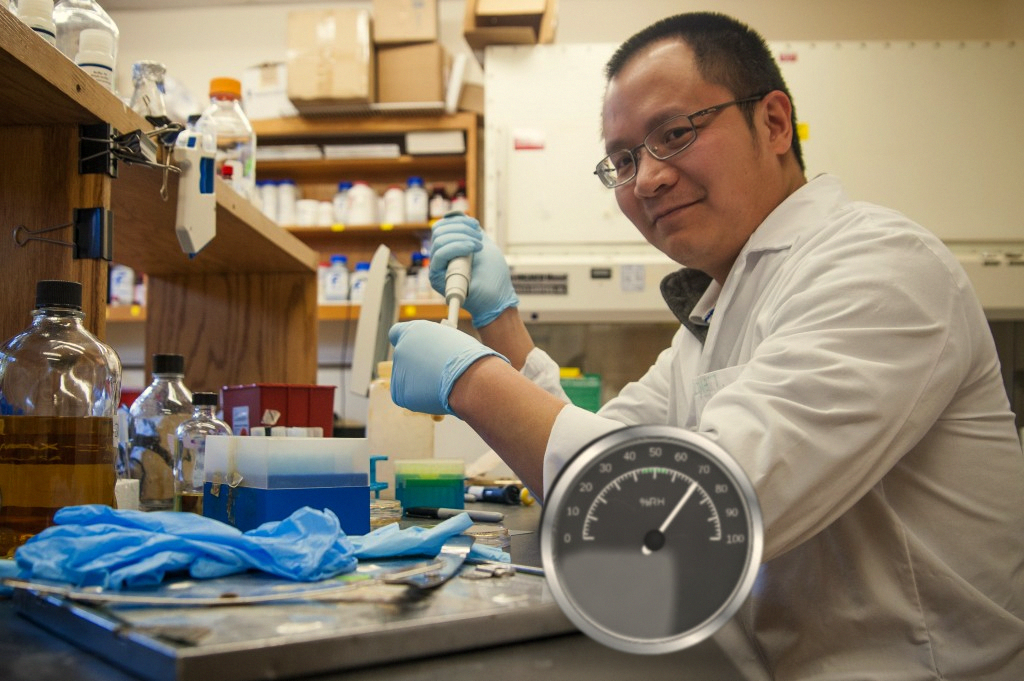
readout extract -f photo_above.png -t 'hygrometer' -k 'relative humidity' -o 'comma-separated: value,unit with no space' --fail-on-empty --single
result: 70,%
